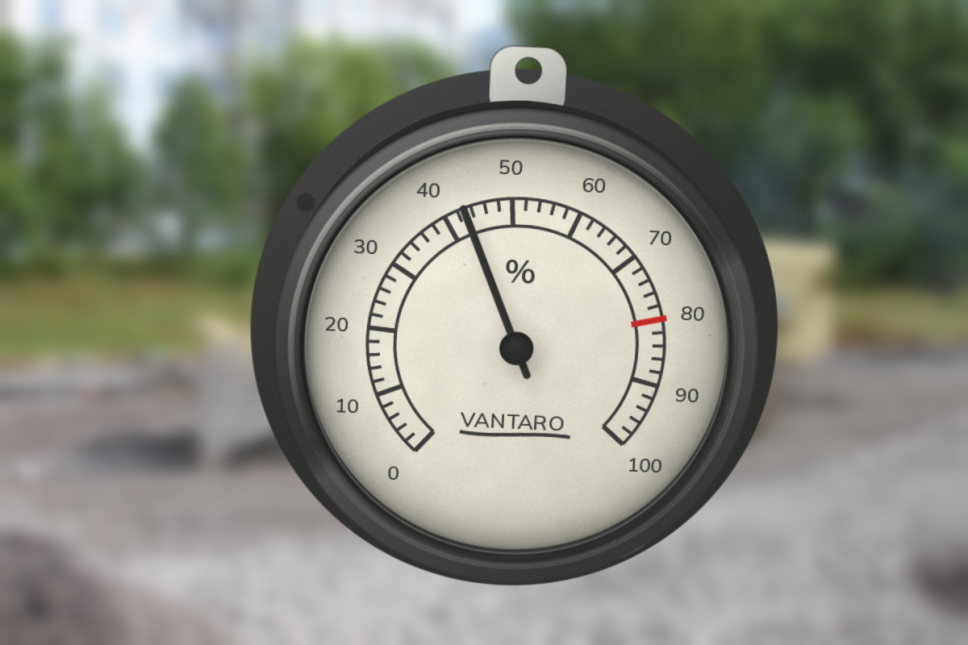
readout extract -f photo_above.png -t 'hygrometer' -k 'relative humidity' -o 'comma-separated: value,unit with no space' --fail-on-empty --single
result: 43,%
